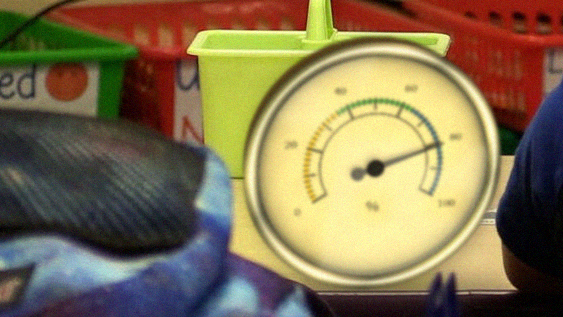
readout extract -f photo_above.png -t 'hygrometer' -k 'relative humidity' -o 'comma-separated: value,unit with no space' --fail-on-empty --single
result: 80,%
